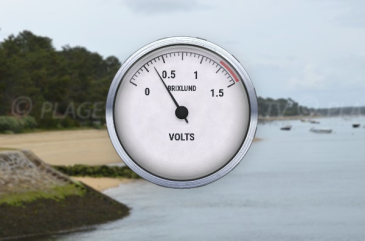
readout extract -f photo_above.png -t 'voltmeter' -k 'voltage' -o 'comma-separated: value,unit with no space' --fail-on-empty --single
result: 0.35,V
